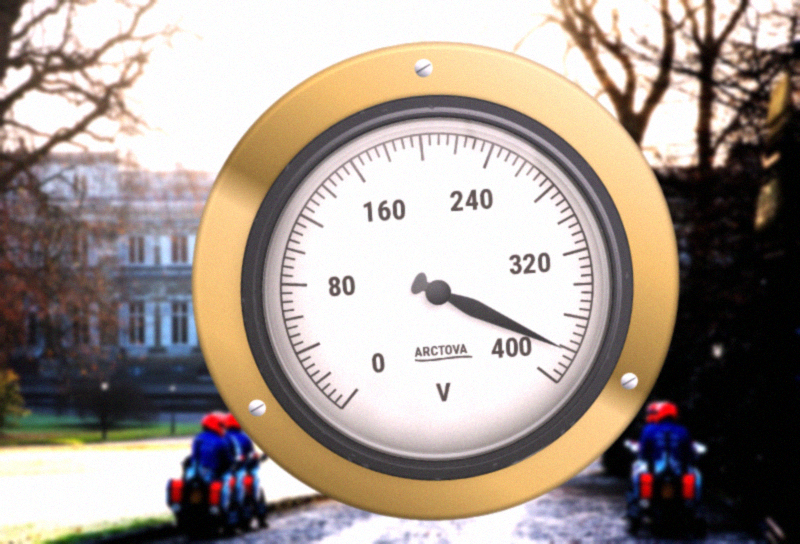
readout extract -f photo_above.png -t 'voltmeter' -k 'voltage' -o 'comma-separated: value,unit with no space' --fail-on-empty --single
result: 380,V
